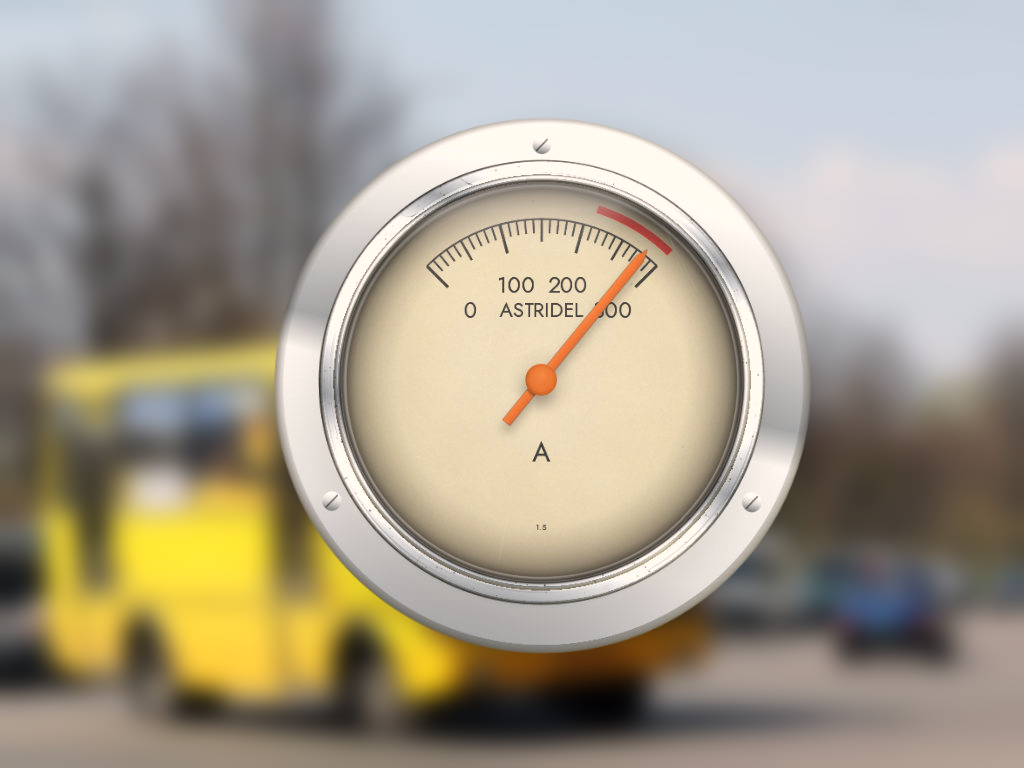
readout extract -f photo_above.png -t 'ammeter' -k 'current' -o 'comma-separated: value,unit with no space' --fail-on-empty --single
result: 280,A
